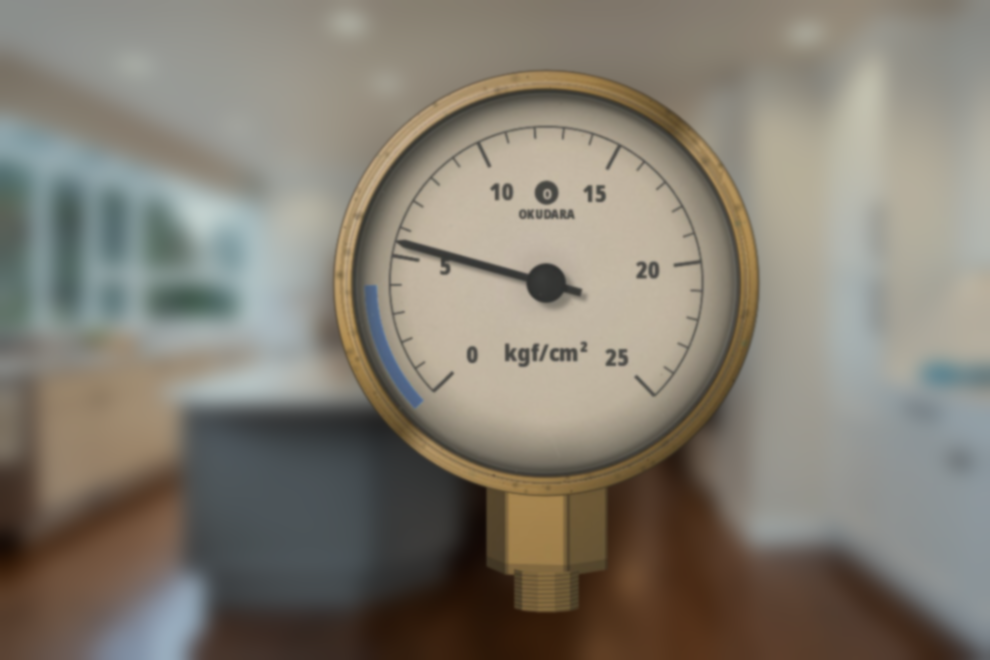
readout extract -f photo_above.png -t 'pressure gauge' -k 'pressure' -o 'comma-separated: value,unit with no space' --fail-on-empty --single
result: 5.5,kg/cm²
